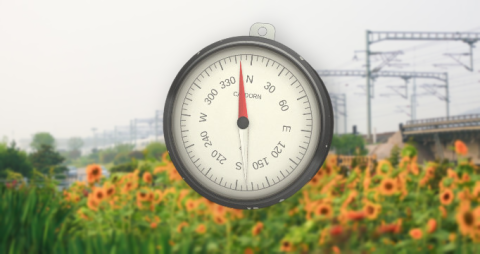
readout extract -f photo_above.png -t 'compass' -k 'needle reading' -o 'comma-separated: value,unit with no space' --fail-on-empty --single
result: 350,°
